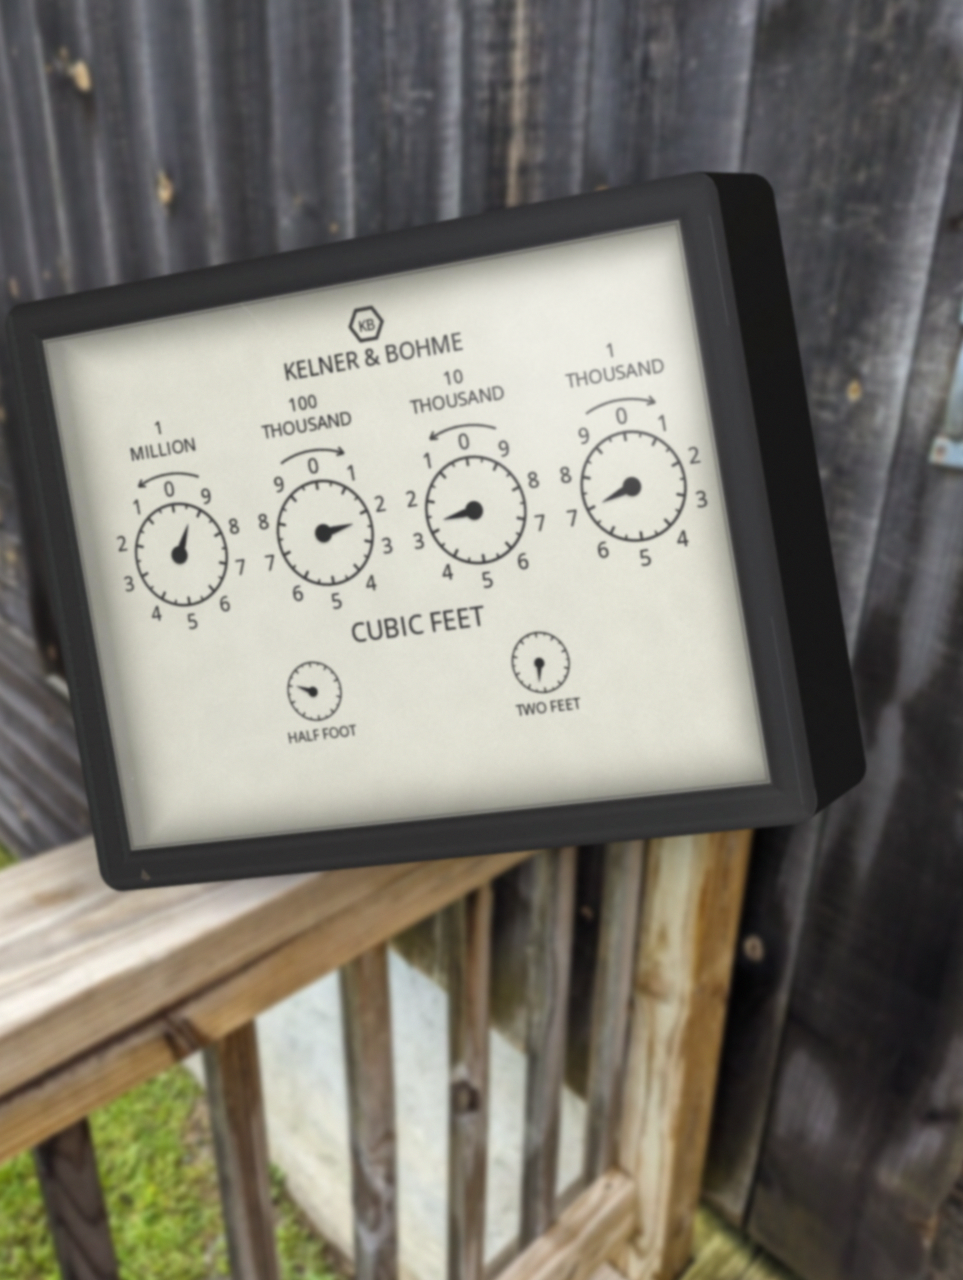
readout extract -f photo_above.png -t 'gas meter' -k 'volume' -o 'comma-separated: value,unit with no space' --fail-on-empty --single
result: 922700,ft³
